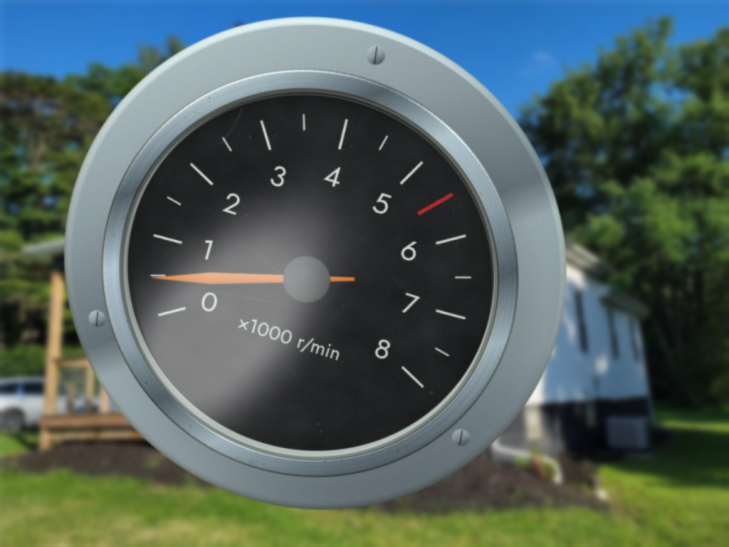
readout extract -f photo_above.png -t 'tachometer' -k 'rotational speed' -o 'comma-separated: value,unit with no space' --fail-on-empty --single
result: 500,rpm
